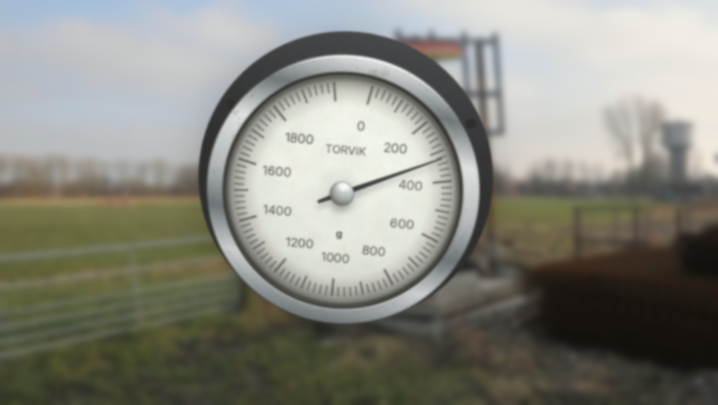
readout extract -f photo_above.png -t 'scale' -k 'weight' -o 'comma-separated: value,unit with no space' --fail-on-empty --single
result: 320,g
